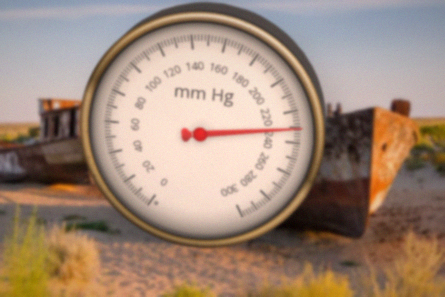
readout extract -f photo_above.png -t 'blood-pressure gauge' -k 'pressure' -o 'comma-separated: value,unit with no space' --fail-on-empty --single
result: 230,mmHg
